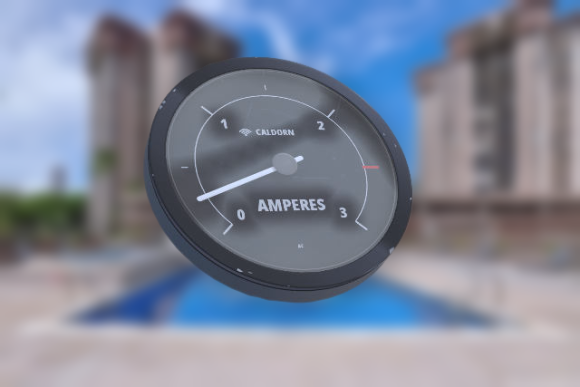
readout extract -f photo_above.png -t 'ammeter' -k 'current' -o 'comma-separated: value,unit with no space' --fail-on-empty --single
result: 0.25,A
